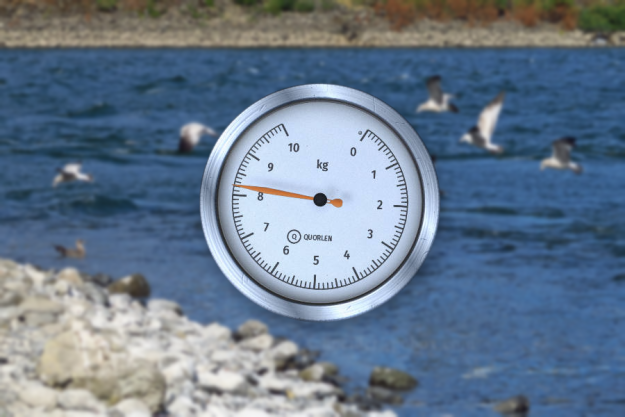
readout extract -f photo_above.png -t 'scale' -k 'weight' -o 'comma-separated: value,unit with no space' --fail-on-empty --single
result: 8.2,kg
